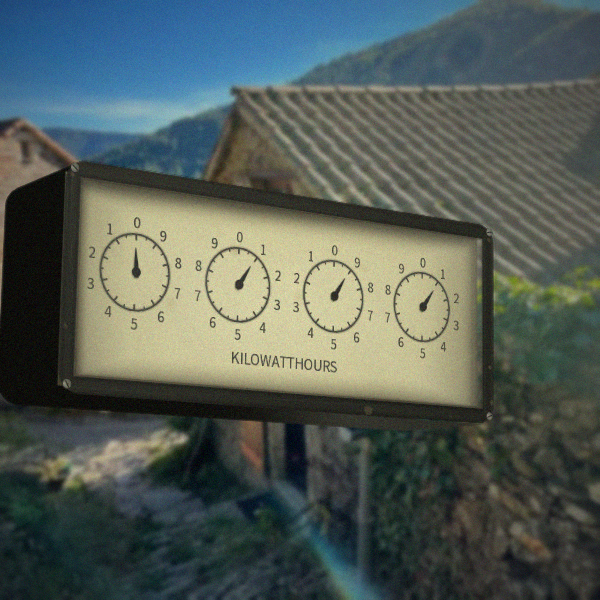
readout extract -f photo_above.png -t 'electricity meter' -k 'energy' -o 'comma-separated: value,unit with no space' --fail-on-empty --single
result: 91,kWh
